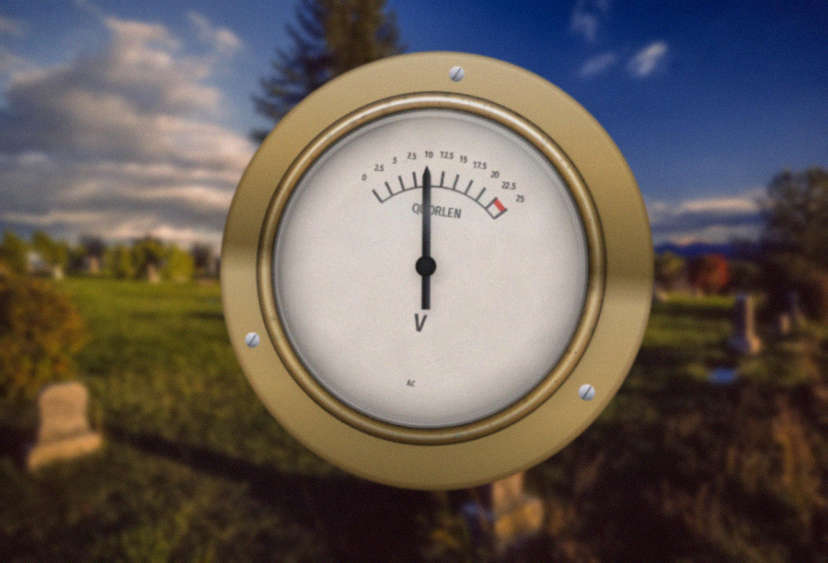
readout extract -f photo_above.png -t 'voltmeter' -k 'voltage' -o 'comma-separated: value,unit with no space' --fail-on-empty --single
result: 10,V
